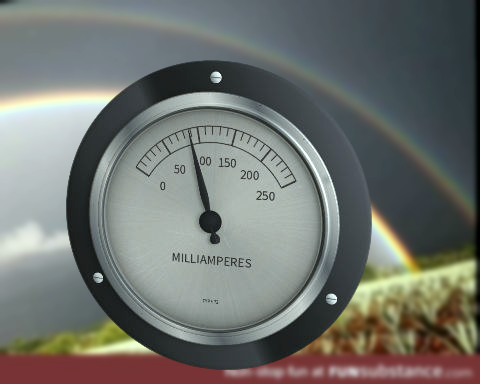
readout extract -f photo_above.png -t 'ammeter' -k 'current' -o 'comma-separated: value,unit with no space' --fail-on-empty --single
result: 90,mA
